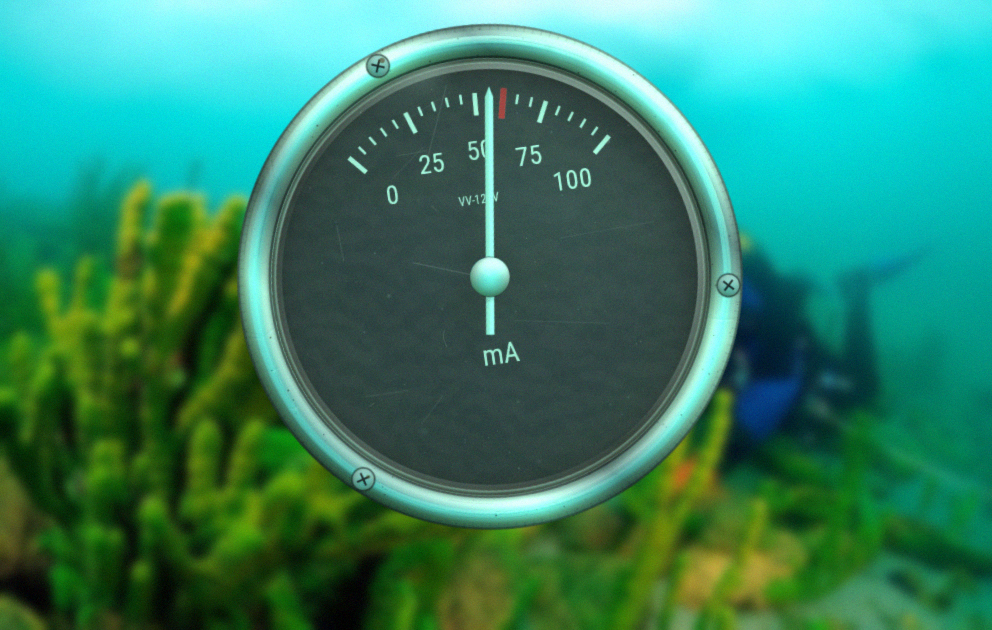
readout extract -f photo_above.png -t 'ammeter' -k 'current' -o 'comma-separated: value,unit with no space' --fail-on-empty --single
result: 55,mA
